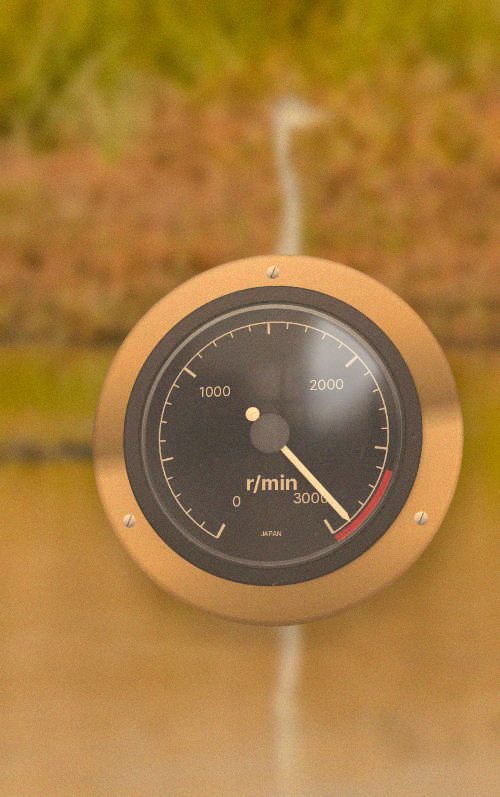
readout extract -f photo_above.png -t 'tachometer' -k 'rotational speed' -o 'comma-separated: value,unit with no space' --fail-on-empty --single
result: 2900,rpm
